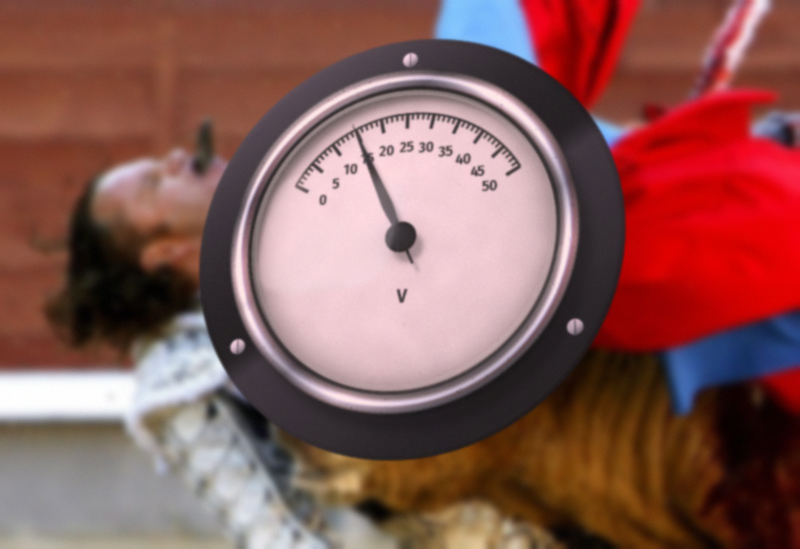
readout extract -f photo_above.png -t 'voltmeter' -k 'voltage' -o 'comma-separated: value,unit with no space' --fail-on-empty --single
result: 15,V
